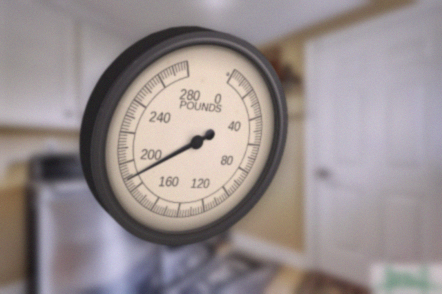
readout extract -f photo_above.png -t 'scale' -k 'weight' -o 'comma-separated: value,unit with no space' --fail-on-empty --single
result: 190,lb
